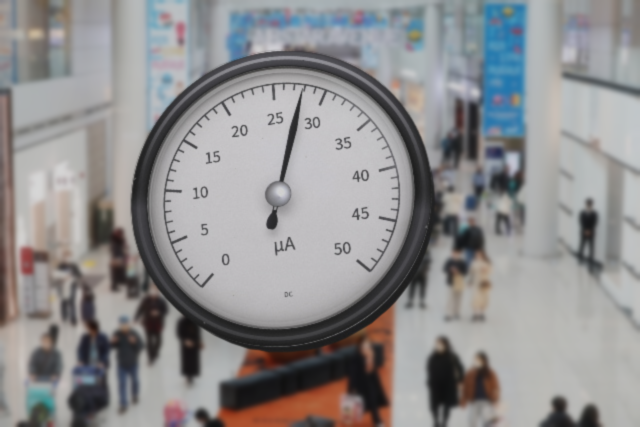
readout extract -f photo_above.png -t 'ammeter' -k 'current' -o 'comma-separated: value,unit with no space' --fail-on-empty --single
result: 28,µA
